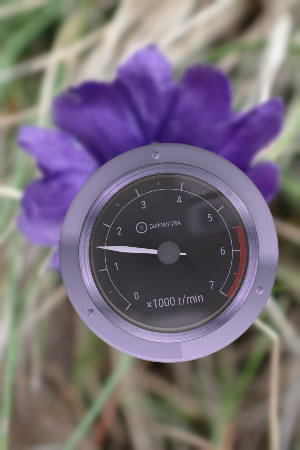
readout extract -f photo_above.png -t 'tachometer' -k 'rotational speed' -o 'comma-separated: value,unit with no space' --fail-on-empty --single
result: 1500,rpm
